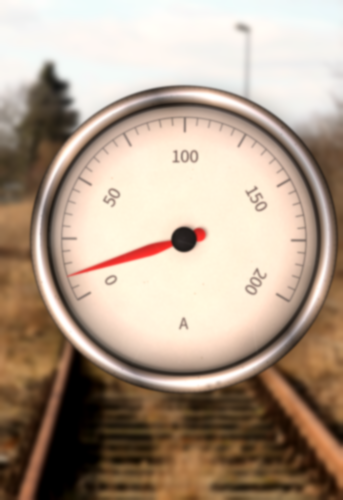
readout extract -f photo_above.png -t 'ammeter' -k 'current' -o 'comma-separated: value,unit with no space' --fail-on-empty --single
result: 10,A
